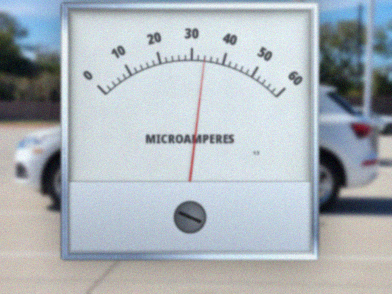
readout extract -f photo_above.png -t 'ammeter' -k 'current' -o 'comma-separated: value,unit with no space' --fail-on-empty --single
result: 34,µA
